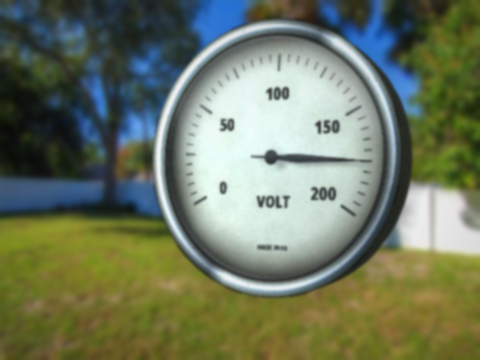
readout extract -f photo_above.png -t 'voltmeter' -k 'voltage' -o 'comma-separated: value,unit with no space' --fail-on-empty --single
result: 175,V
